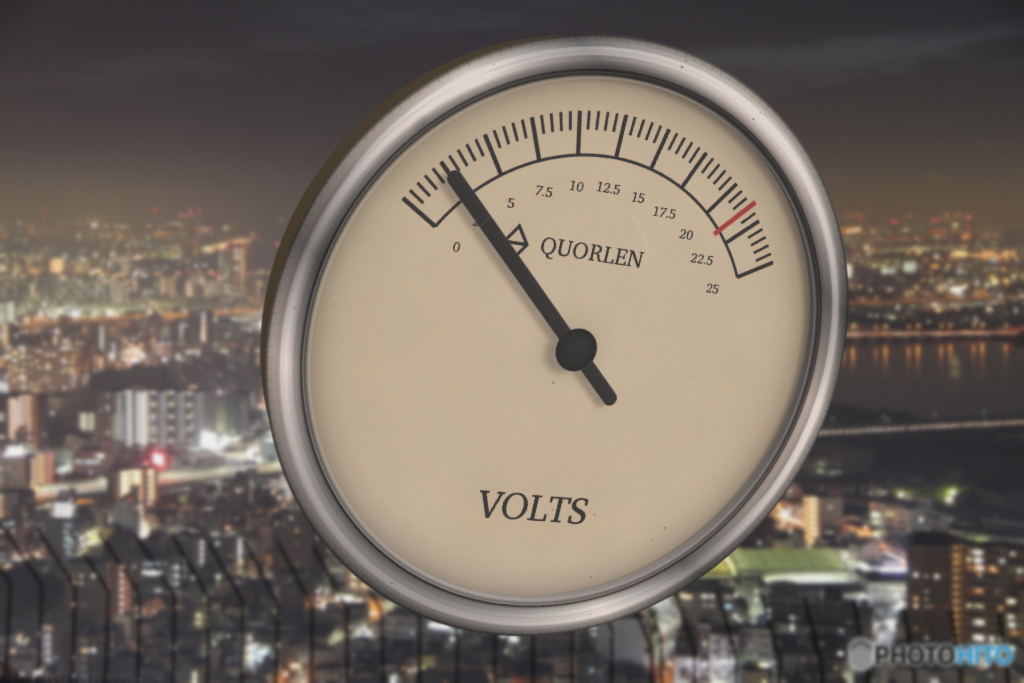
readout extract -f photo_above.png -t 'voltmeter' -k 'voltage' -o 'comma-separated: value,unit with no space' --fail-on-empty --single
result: 2.5,V
